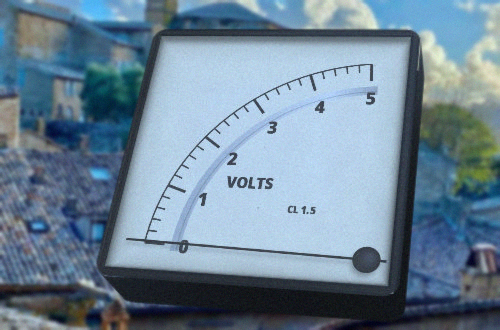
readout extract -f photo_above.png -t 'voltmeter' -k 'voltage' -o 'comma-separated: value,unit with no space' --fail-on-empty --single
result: 0,V
